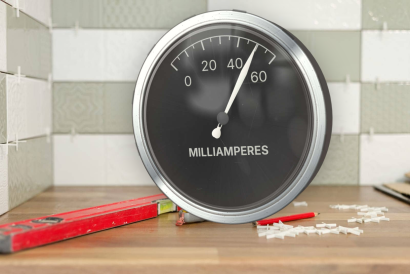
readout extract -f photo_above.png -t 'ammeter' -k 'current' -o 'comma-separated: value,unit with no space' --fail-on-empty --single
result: 50,mA
